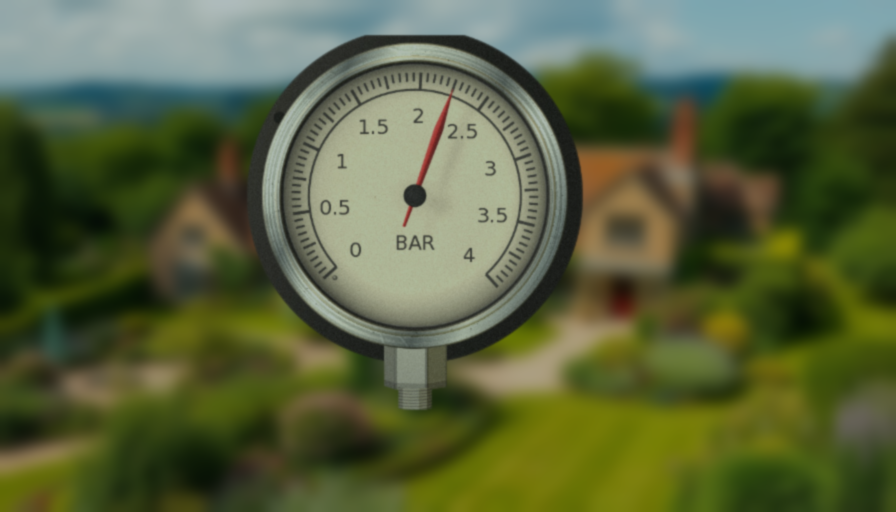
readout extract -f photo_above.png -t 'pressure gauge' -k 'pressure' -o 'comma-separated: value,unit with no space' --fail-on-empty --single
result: 2.25,bar
